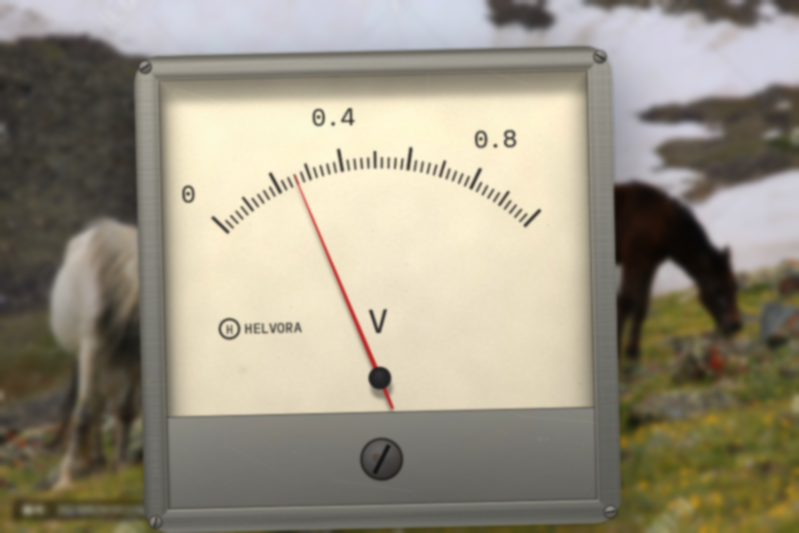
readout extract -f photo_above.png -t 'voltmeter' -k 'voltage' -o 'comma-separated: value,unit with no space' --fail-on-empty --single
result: 0.26,V
